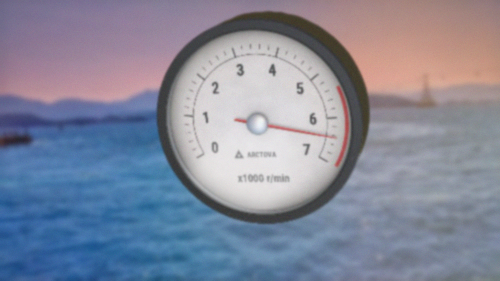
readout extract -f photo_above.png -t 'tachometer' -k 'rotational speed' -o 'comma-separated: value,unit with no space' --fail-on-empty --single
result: 6400,rpm
